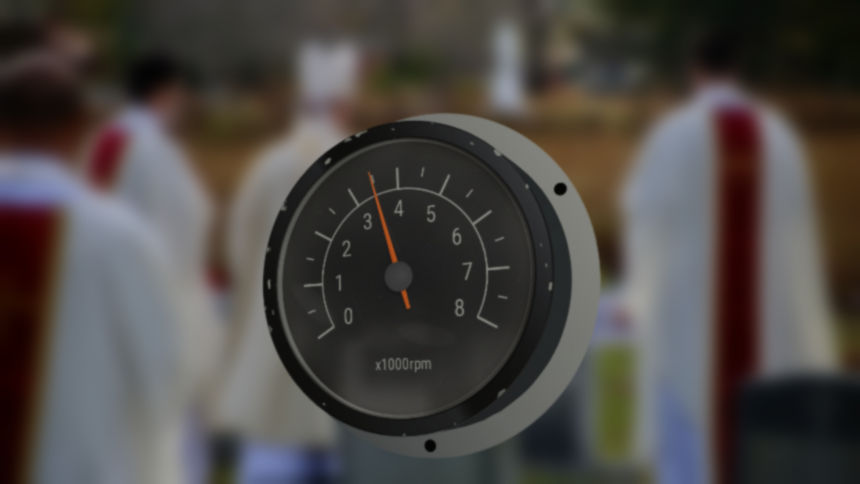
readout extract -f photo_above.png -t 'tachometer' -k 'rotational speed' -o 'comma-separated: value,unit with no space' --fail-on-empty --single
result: 3500,rpm
